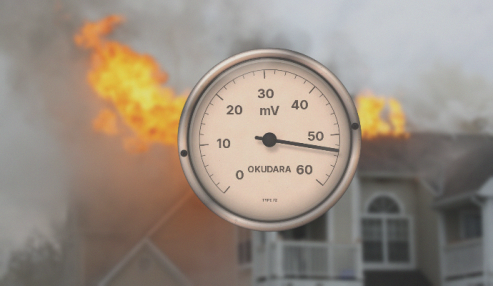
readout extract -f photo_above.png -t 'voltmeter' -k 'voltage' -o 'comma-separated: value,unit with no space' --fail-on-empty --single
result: 53,mV
